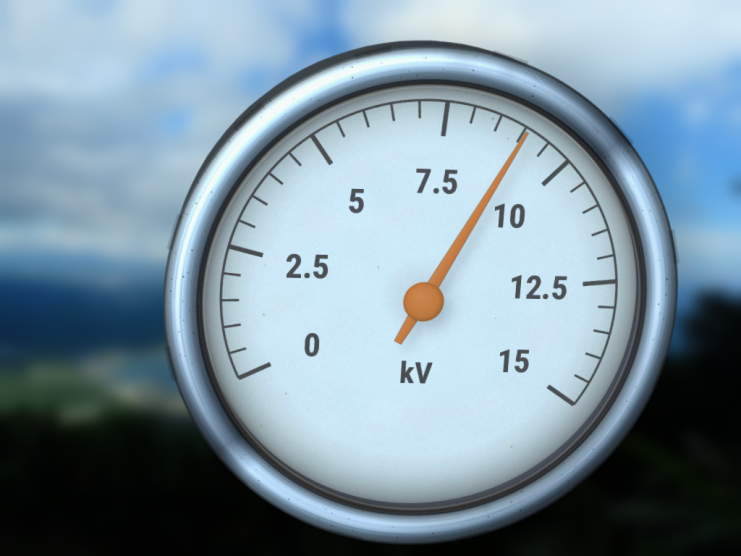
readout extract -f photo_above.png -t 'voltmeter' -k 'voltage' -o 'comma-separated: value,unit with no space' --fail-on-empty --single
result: 9,kV
